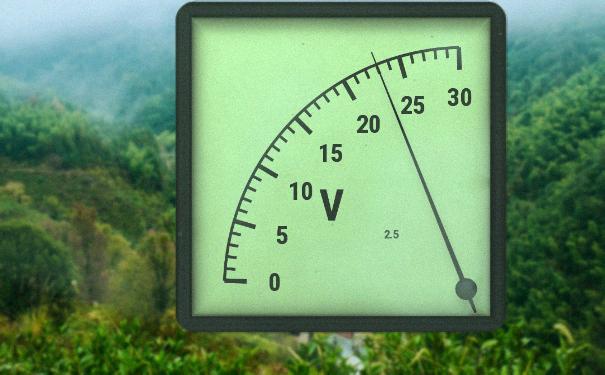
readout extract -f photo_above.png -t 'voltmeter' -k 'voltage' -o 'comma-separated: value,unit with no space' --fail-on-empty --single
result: 23,V
